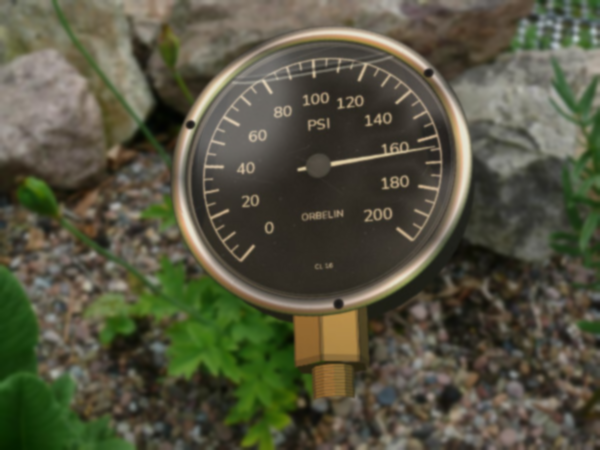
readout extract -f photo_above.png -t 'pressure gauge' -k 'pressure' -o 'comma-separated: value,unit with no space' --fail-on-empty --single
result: 165,psi
